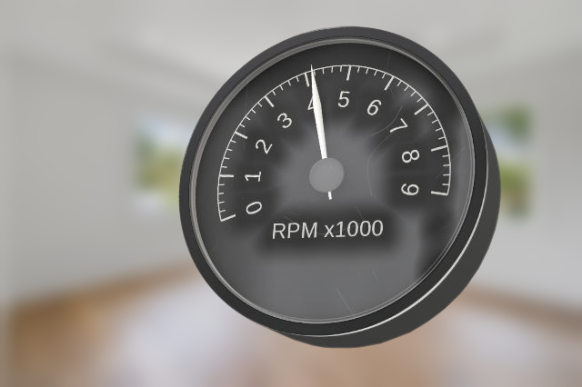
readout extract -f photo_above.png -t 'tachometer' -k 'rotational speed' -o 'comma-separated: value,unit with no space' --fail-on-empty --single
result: 4200,rpm
